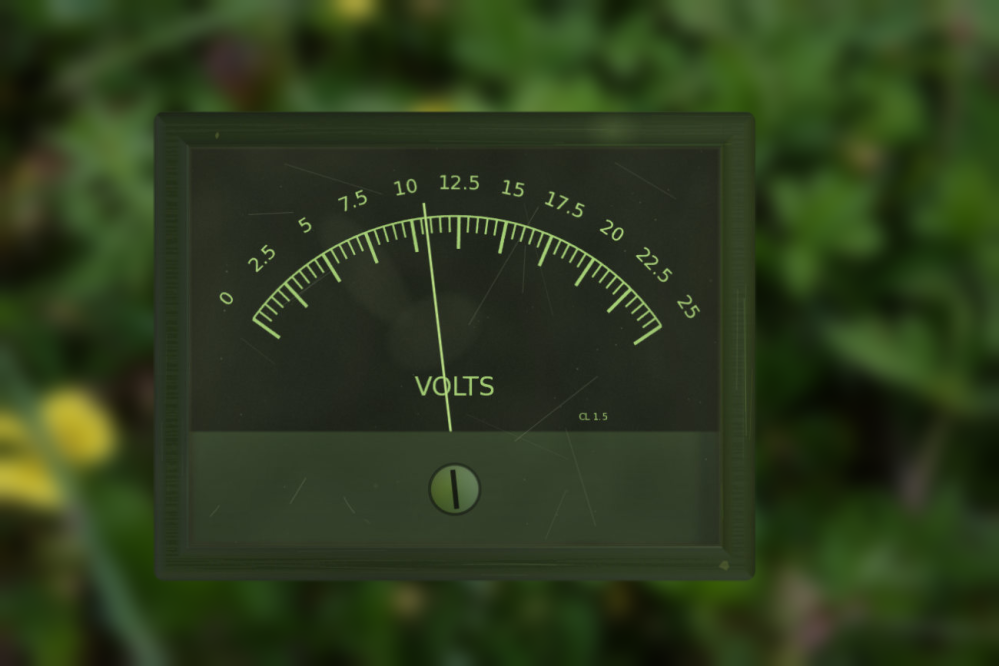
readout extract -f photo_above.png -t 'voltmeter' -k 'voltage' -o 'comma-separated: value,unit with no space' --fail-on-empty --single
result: 10.75,V
